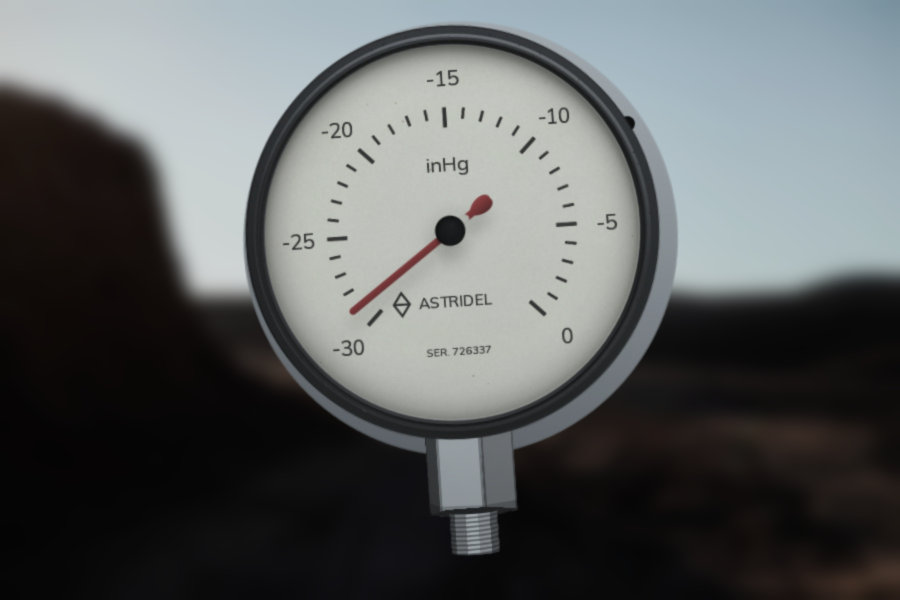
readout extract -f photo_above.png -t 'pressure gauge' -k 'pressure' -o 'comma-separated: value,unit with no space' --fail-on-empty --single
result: -29,inHg
